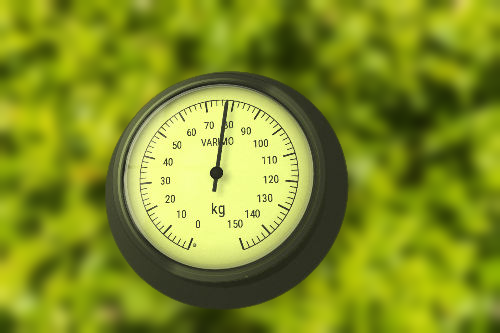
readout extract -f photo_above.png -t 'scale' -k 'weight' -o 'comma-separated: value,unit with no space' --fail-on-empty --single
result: 78,kg
